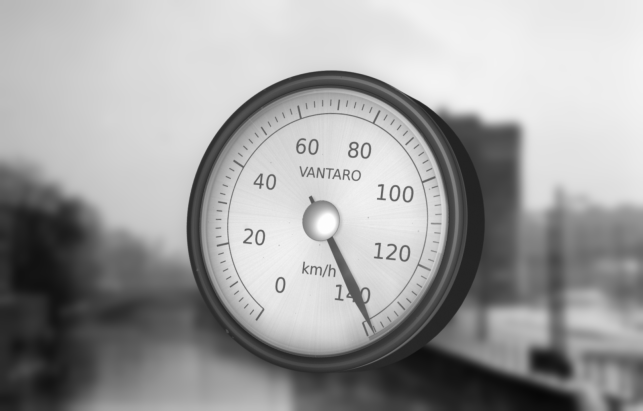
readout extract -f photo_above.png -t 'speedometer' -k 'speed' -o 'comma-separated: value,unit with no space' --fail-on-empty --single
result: 138,km/h
